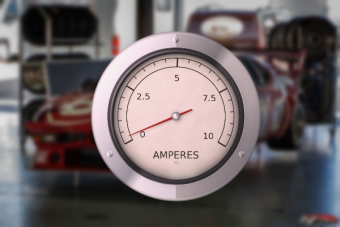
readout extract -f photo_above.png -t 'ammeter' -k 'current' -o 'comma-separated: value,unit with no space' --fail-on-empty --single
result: 0.25,A
